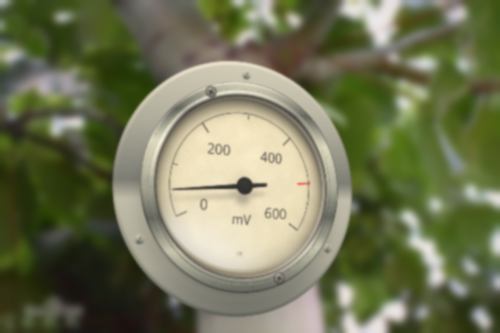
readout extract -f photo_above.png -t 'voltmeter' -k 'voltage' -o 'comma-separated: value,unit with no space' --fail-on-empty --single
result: 50,mV
